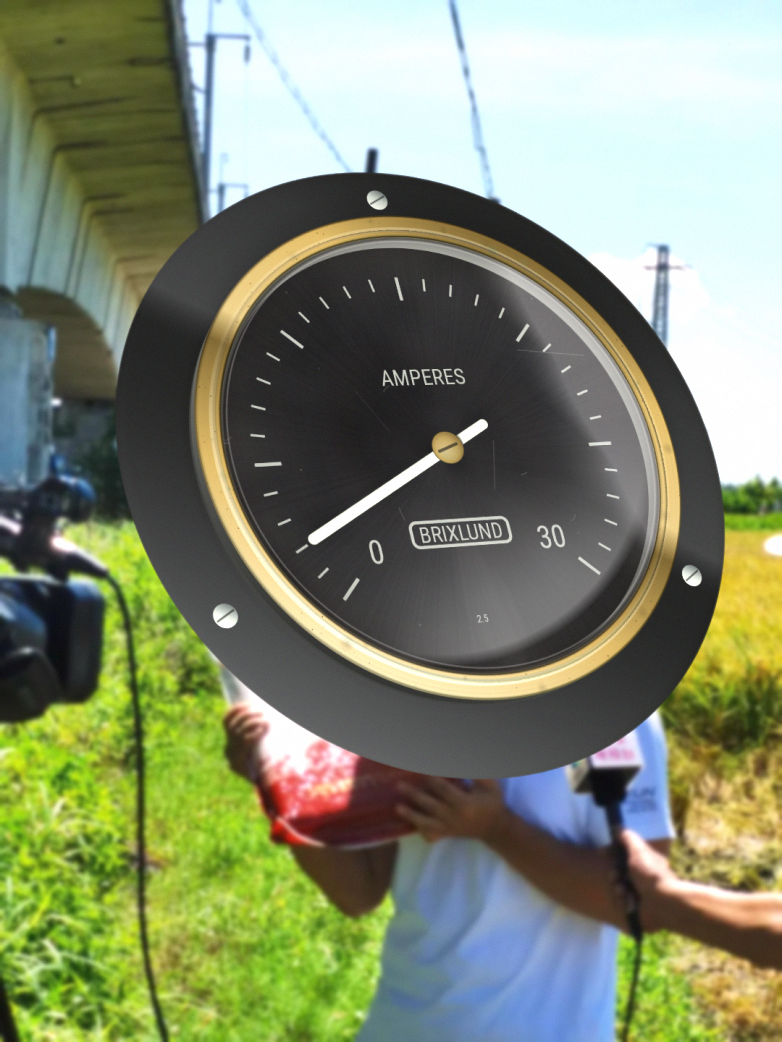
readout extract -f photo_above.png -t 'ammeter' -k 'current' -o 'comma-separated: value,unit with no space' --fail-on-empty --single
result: 2,A
